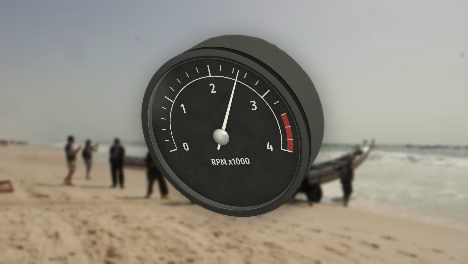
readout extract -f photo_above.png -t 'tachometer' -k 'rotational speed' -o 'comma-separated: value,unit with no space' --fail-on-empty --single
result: 2500,rpm
